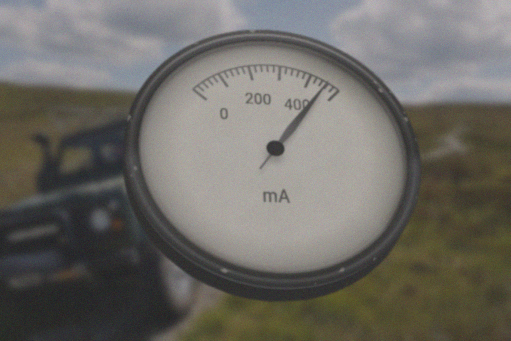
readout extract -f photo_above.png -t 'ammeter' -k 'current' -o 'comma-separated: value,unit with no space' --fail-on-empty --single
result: 460,mA
